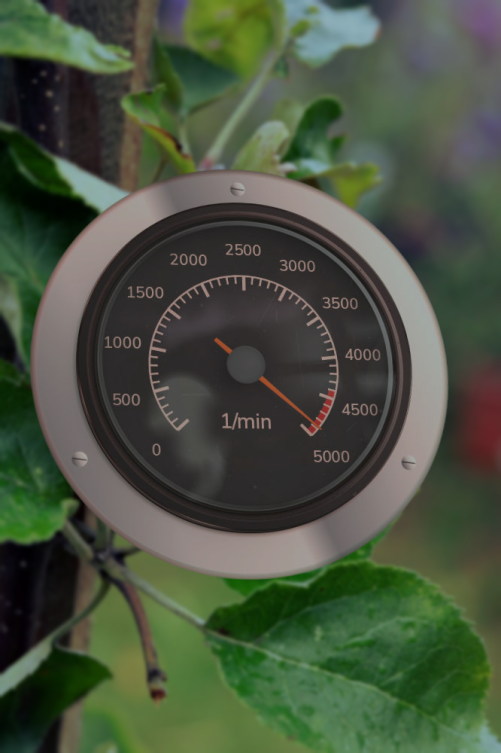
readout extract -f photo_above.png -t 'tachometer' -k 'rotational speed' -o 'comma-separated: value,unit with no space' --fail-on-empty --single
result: 4900,rpm
